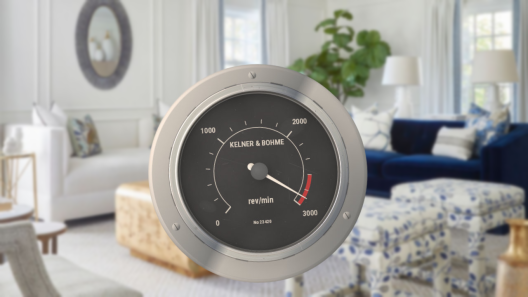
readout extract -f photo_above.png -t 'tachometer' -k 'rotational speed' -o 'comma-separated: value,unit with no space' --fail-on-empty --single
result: 2900,rpm
